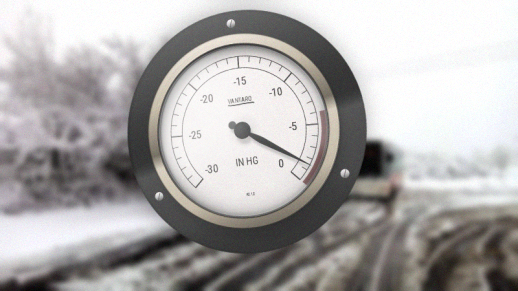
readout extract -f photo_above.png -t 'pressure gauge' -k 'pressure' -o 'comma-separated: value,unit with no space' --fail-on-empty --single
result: -1.5,inHg
